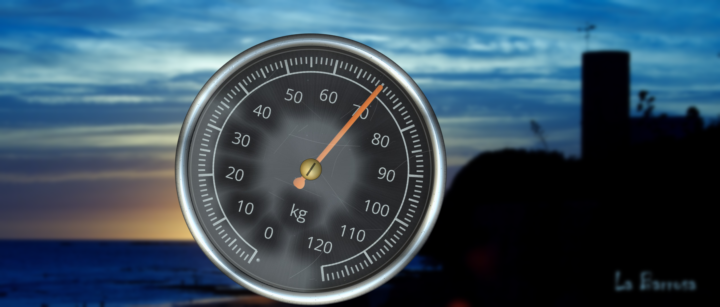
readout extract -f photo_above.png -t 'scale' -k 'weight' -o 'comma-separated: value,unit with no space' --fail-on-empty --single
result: 70,kg
